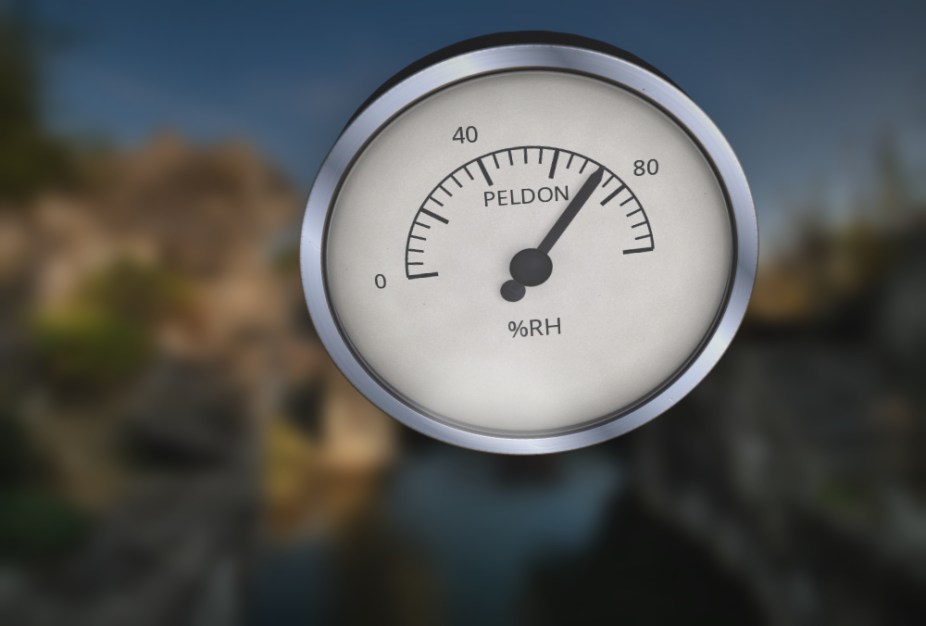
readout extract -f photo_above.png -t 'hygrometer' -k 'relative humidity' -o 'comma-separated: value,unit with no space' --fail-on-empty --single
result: 72,%
